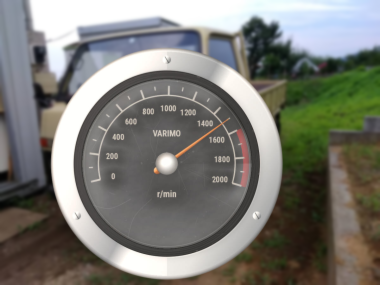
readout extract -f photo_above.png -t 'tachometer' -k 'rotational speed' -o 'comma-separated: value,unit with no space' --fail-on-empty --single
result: 1500,rpm
